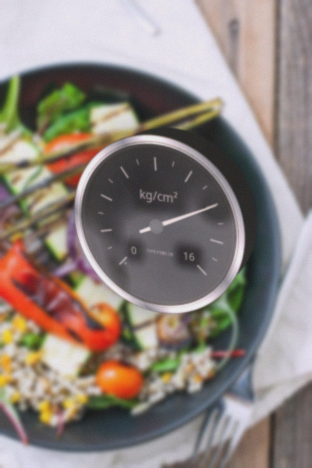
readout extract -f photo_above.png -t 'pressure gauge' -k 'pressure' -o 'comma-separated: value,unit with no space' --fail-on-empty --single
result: 12,kg/cm²
